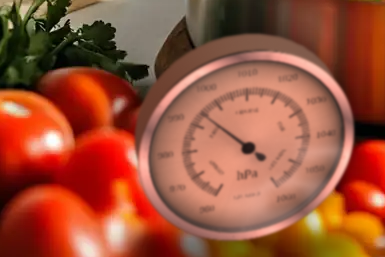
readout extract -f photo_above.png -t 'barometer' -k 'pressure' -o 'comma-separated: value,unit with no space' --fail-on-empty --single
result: 995,hPa
